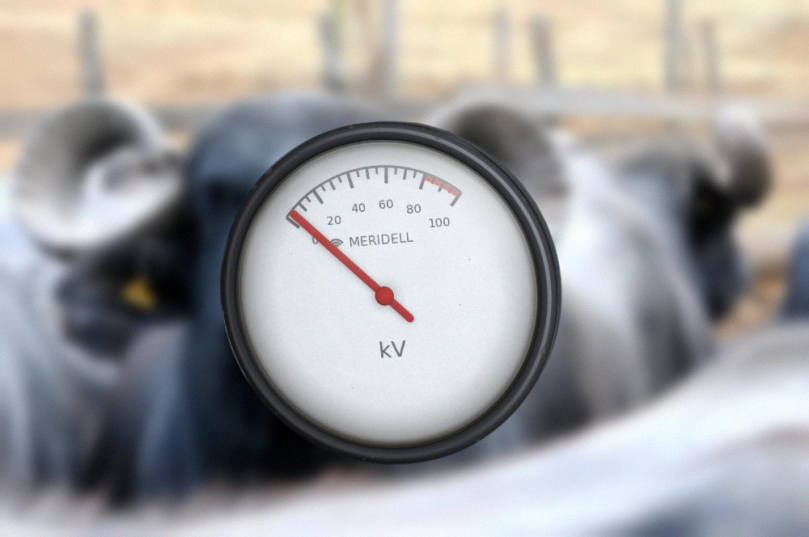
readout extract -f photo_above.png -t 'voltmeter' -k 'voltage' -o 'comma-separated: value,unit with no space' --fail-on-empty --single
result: 5,kV
